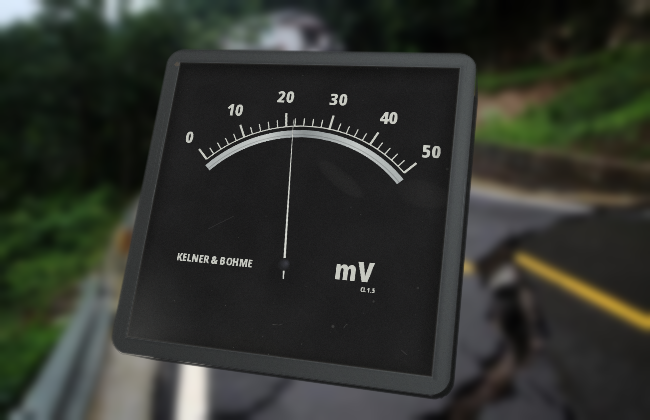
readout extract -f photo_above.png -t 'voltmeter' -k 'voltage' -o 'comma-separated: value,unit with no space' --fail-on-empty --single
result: 22,mV
